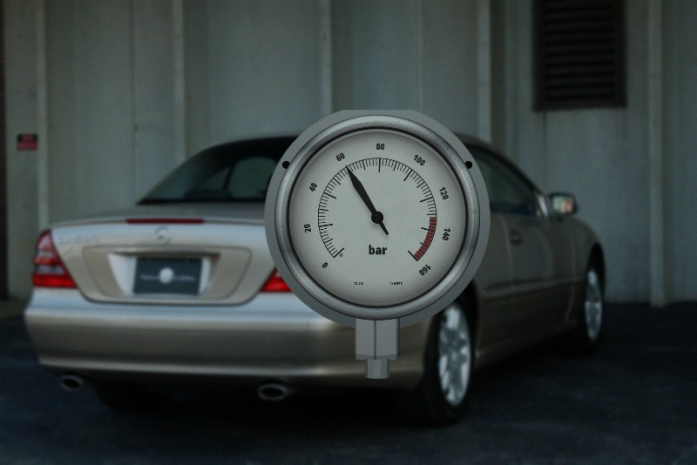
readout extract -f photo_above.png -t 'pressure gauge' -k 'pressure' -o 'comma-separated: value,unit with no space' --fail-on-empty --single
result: 60,bar
